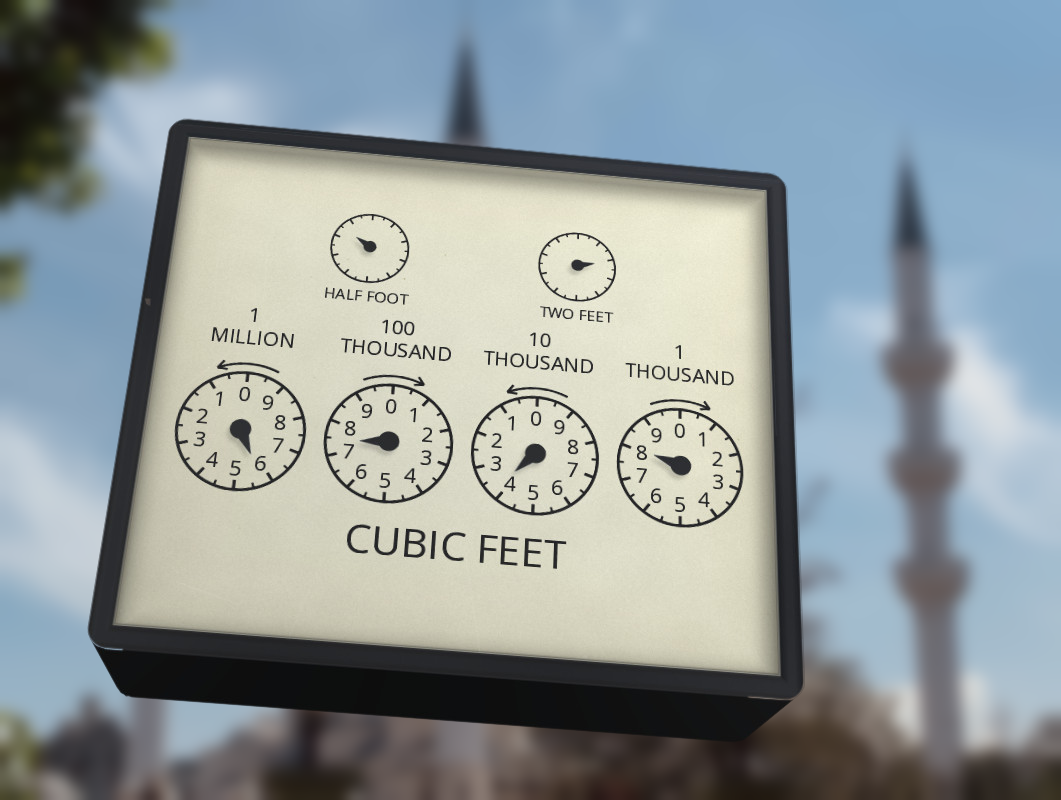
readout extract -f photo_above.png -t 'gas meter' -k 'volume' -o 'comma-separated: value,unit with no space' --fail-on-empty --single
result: 573800,ft³
